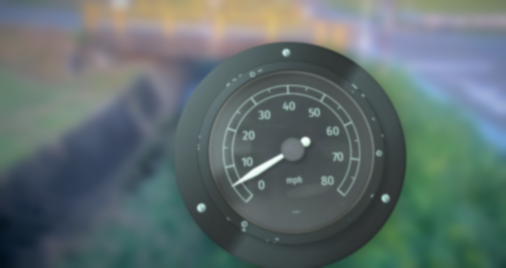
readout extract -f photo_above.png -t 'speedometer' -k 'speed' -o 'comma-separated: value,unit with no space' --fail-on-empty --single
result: 5,mph
